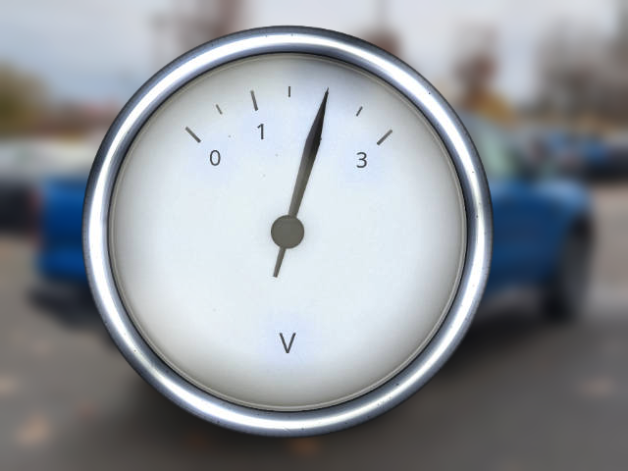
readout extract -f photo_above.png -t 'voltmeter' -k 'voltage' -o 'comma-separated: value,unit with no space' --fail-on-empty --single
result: 2,V
